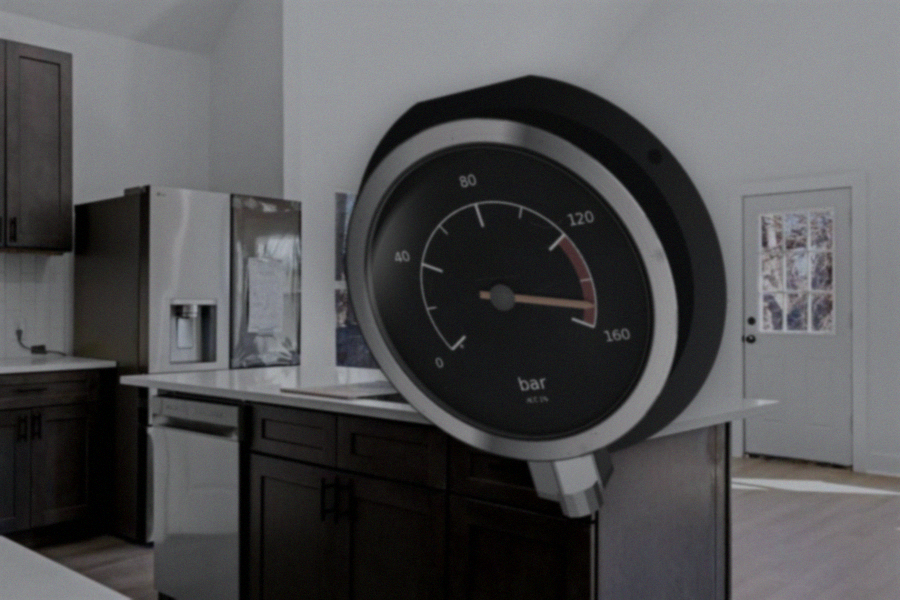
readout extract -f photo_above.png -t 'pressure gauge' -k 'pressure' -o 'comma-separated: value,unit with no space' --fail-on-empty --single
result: 150,bar
